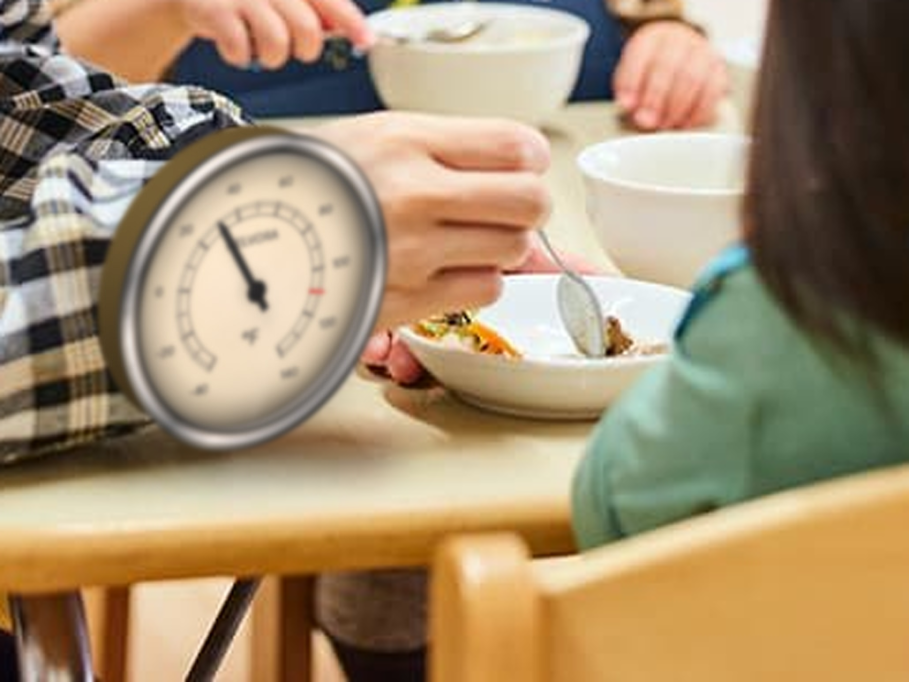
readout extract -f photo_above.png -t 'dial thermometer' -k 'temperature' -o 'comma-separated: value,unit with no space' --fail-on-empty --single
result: 30,°F
